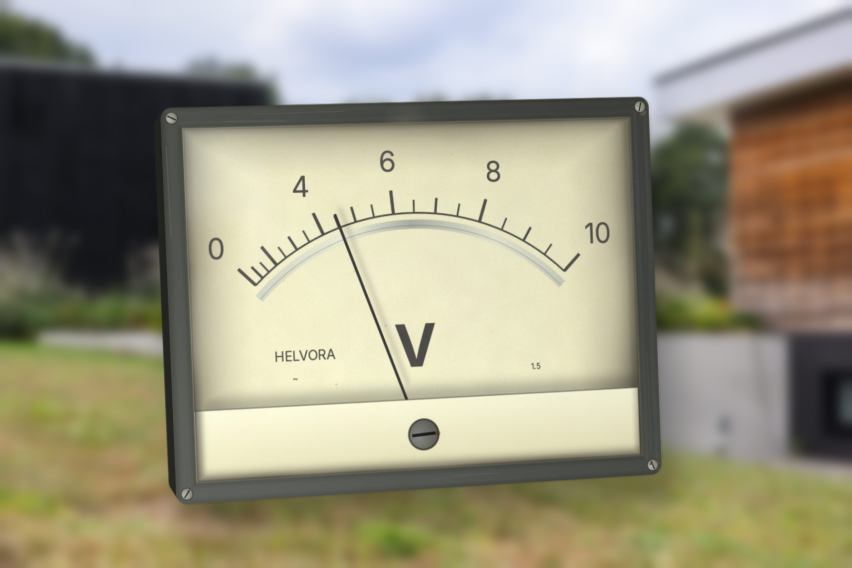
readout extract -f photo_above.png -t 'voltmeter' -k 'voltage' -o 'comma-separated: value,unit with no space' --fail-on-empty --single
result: 4.5,V
